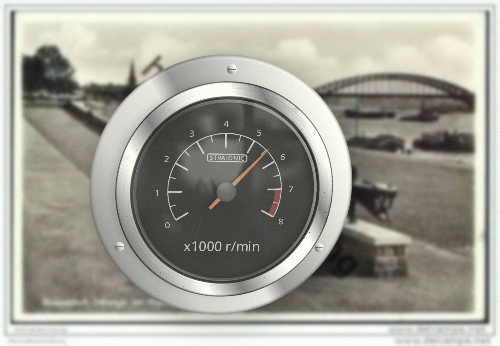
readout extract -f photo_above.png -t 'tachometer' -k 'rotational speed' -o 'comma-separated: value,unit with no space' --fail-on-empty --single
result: 5500,rpm
